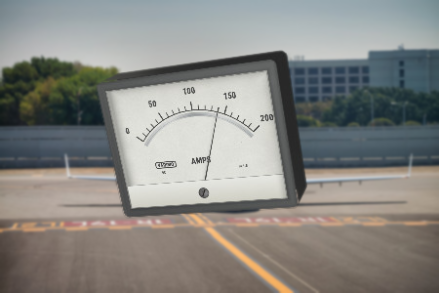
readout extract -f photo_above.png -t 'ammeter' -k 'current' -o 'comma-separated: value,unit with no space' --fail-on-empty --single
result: 140,A
